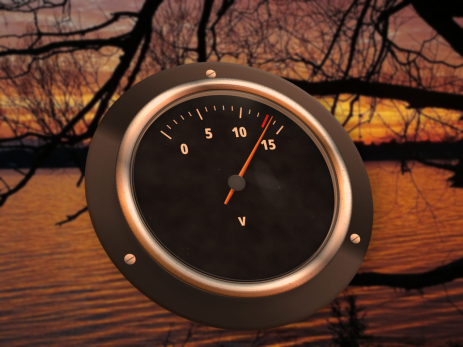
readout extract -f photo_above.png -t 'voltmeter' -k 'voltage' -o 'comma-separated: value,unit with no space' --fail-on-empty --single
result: 13.5,V
